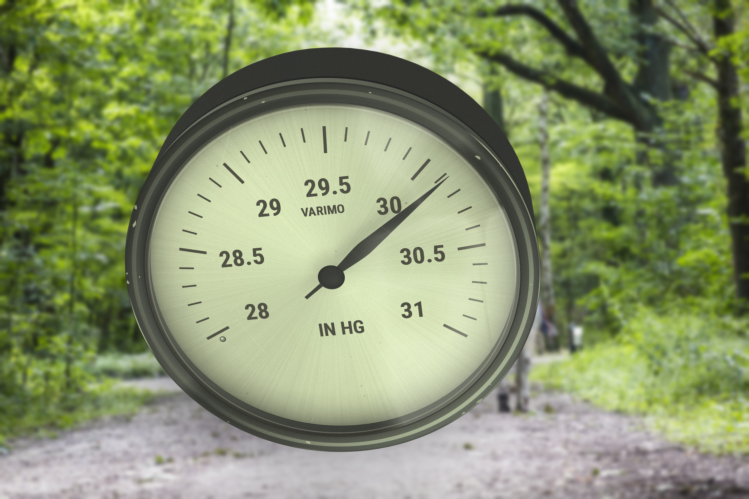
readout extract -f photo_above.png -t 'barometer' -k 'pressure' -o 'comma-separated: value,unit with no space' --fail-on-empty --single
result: 30.1,inHg
